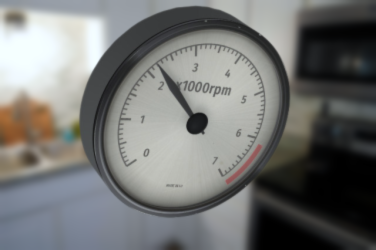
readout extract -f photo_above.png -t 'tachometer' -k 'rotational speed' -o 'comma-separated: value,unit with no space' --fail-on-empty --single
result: 2200,rpm
